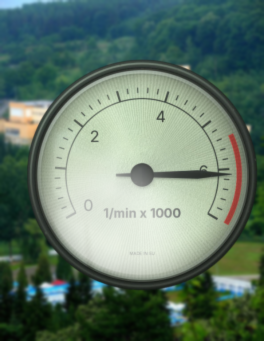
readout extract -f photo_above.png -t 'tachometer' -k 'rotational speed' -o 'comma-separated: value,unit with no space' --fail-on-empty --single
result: 6100,rpm
